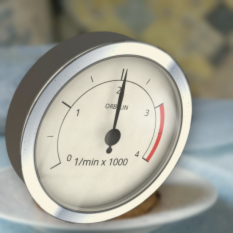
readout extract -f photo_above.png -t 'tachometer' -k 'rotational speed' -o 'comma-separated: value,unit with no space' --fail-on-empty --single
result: 2000,rpm
